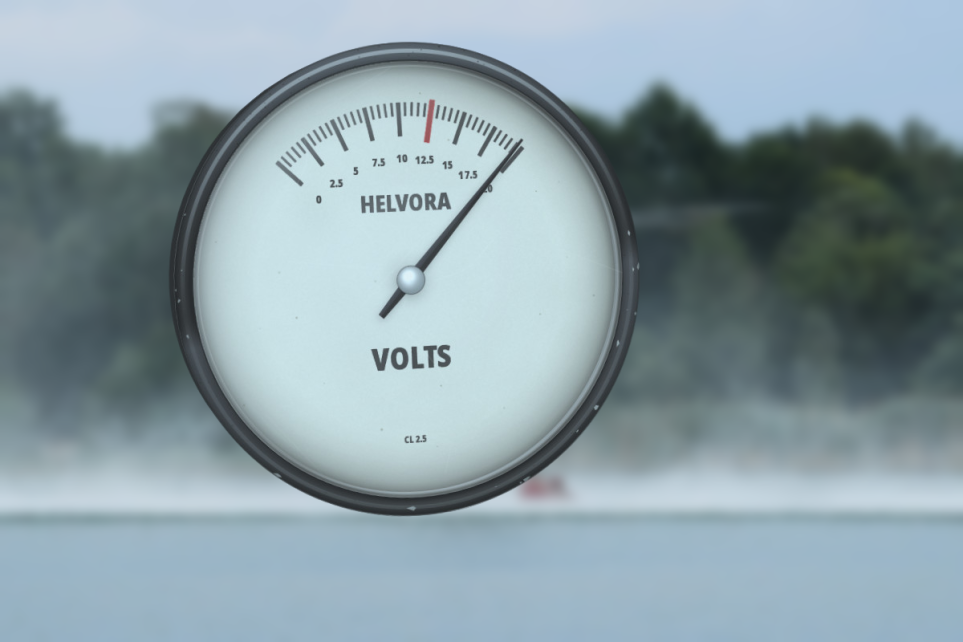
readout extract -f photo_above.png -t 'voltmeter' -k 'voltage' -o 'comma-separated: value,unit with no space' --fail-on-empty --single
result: 19.5,V
